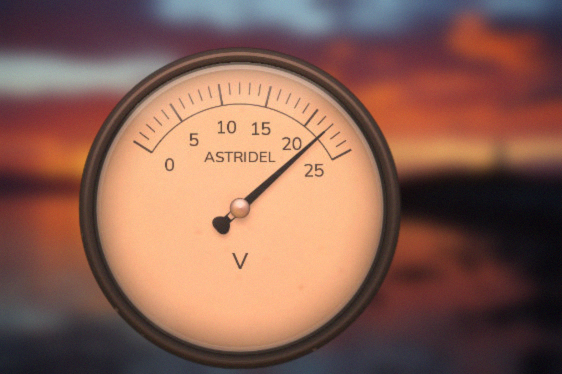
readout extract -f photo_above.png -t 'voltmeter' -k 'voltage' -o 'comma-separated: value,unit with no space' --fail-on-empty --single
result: 22,V
